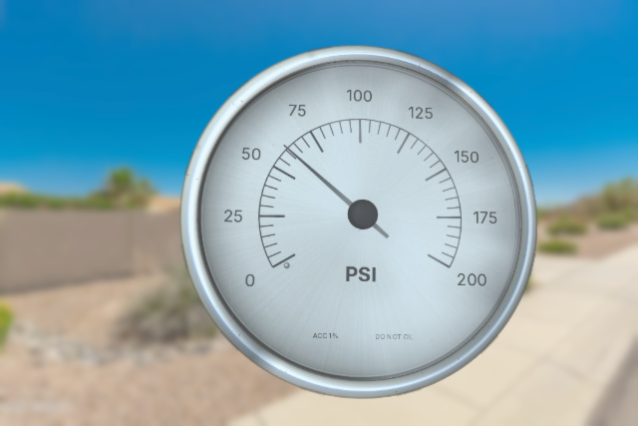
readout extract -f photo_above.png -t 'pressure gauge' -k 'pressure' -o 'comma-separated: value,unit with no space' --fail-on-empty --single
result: 60,psi
